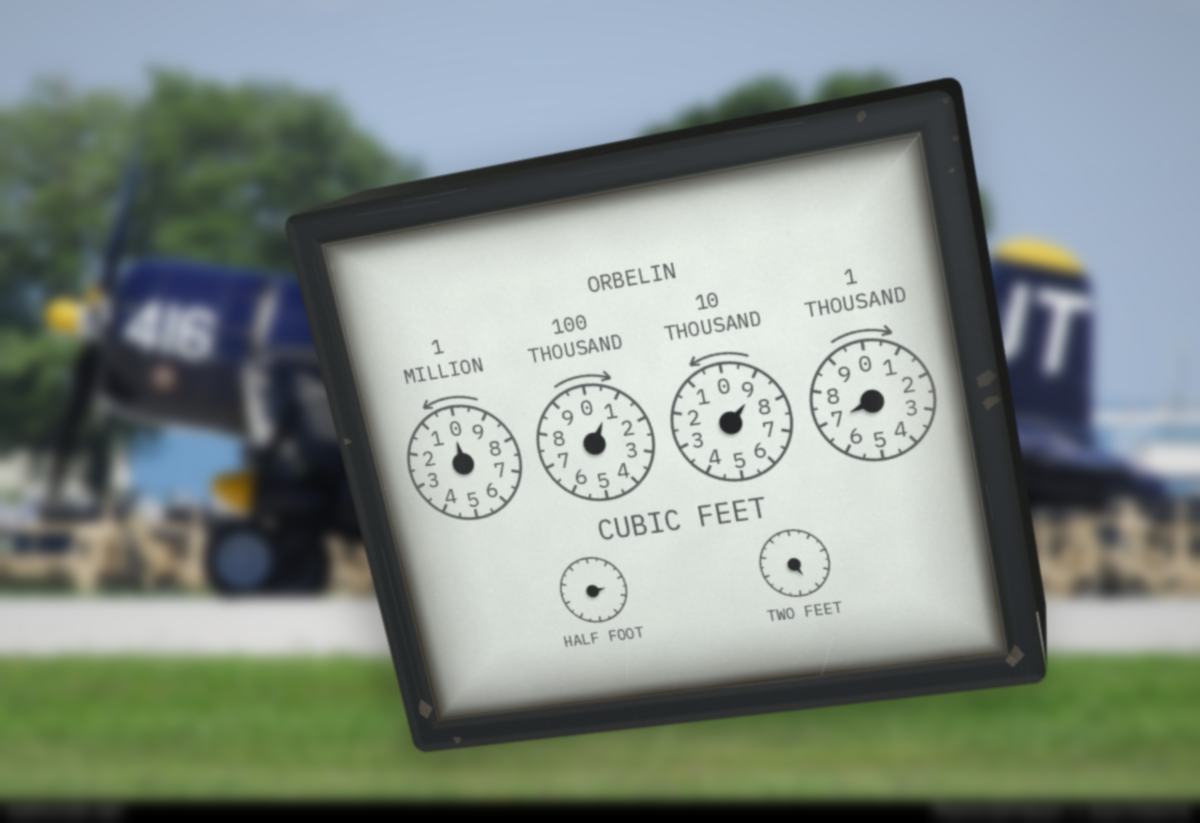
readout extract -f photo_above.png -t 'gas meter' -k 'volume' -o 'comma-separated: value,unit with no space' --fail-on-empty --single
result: 8700,ft³
